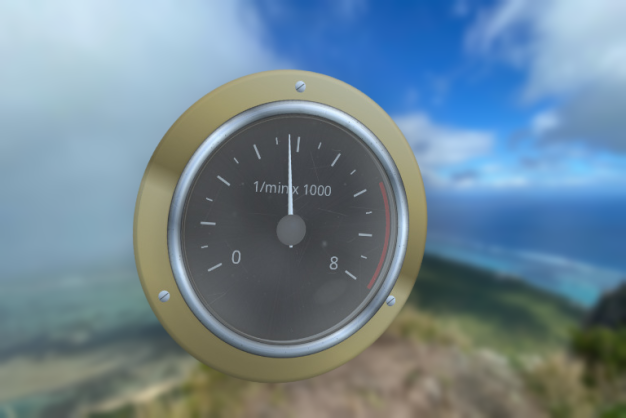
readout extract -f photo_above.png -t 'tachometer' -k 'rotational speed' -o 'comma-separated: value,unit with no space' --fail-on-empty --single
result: 3750,rpm
